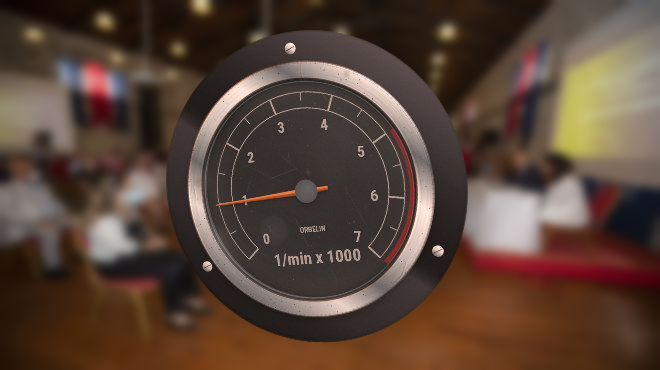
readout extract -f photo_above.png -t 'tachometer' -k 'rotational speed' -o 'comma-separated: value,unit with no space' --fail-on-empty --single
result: 1000,rpm
